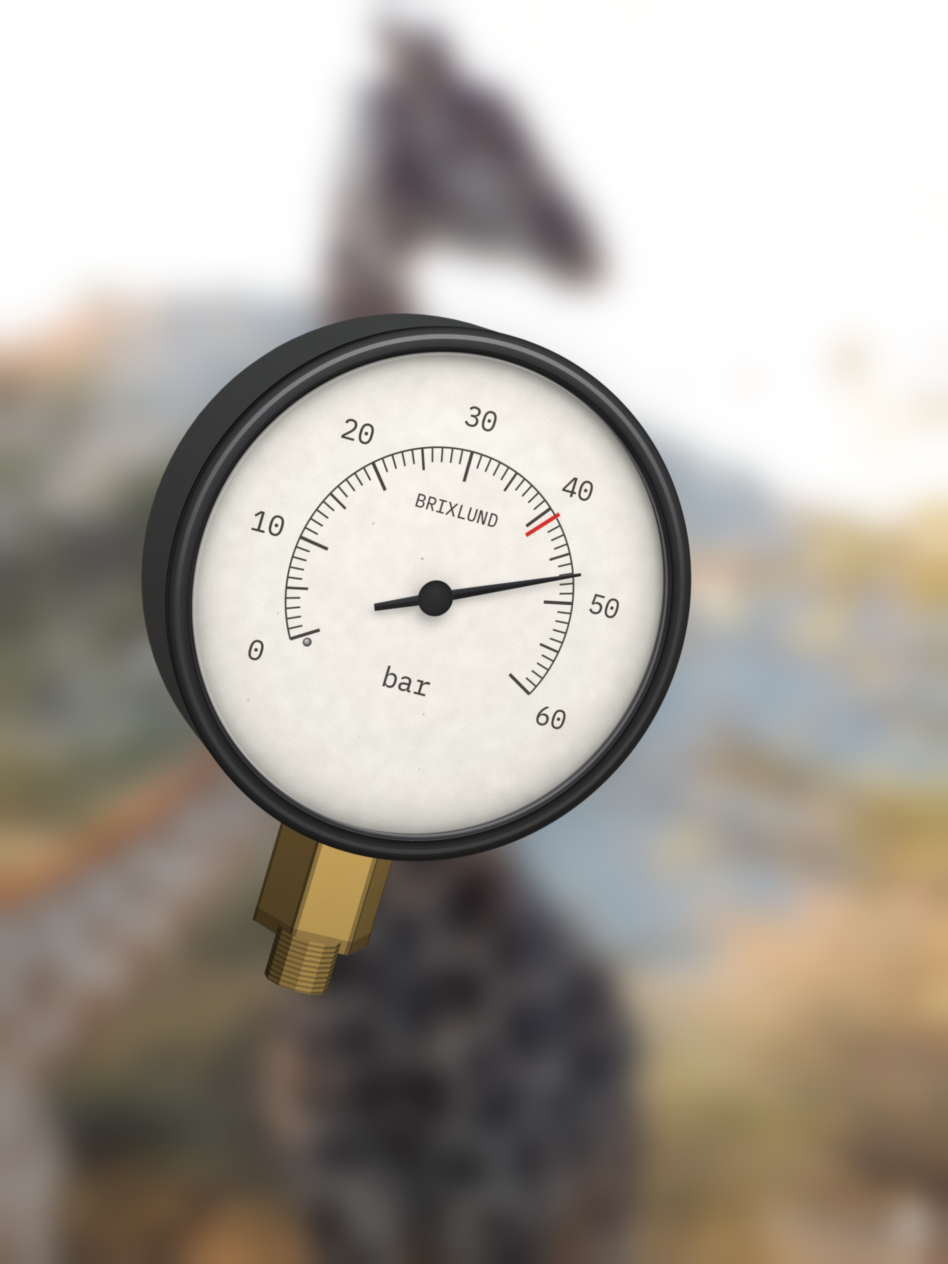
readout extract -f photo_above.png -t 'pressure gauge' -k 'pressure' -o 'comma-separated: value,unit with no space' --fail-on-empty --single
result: 47,bar
